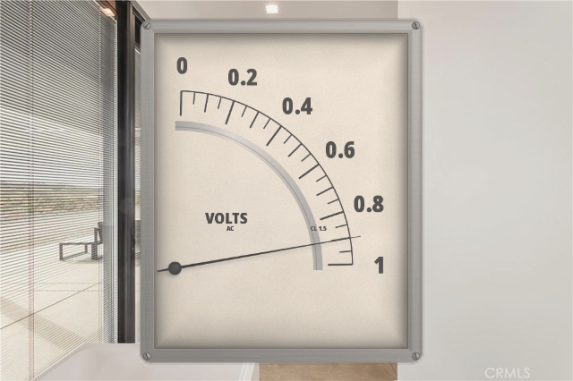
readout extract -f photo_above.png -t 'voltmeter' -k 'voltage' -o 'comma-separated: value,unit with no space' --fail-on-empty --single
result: 0.9,V
